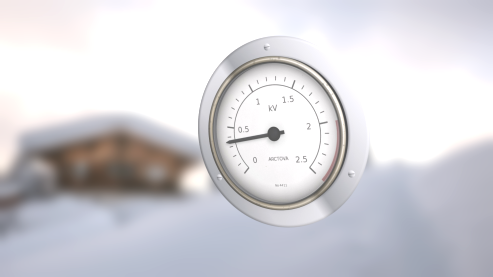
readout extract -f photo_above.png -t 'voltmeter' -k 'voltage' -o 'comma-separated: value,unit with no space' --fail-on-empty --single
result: 0.35,kV
